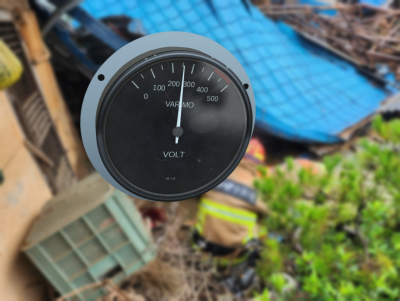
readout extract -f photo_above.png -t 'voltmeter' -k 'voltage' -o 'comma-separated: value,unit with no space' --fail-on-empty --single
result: 250,V
